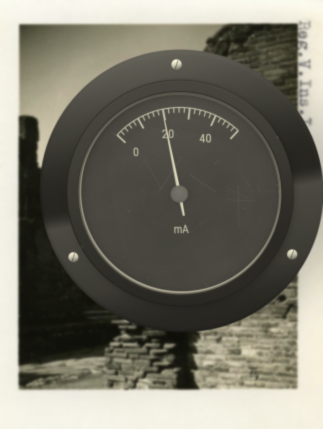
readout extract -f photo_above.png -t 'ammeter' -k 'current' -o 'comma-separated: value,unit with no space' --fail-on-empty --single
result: 20,mA
